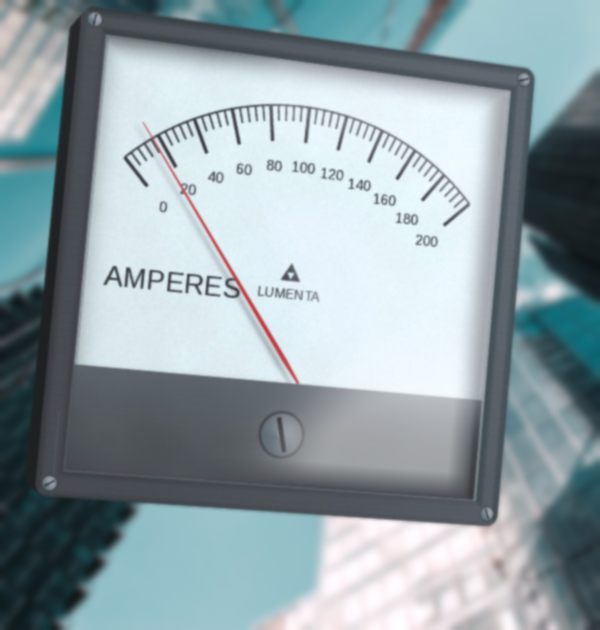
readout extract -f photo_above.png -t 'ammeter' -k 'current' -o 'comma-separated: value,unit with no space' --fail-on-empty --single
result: 16,A
